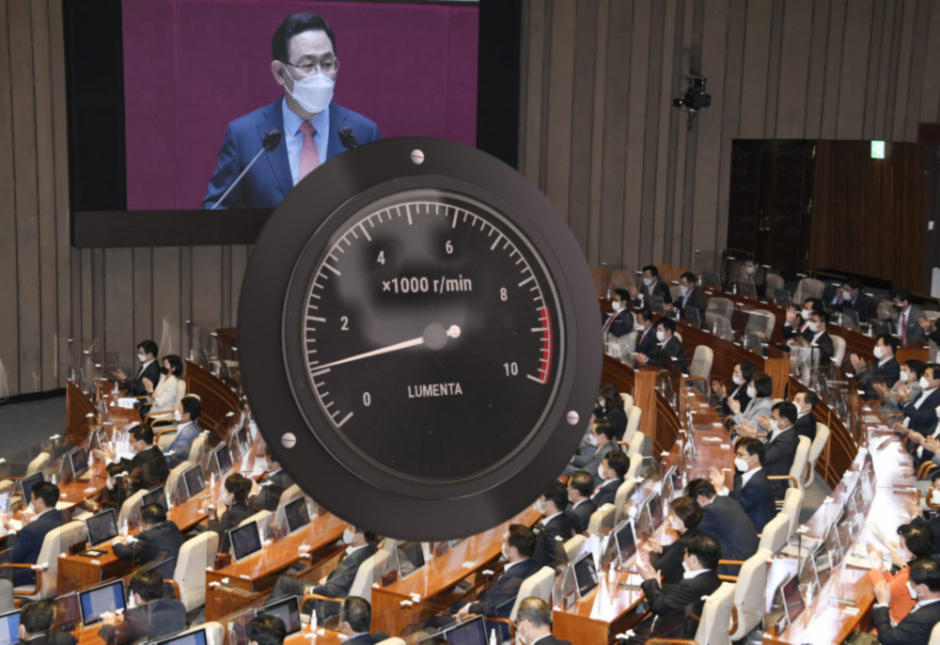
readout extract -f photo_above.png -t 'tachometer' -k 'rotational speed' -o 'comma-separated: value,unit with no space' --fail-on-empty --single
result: 1100,rpm
